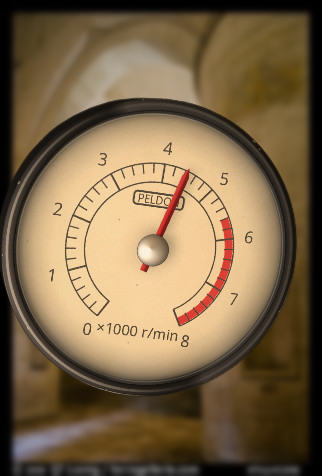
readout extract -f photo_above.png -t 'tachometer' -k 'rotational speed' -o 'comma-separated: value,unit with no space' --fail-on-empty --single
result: 4400,rpm
